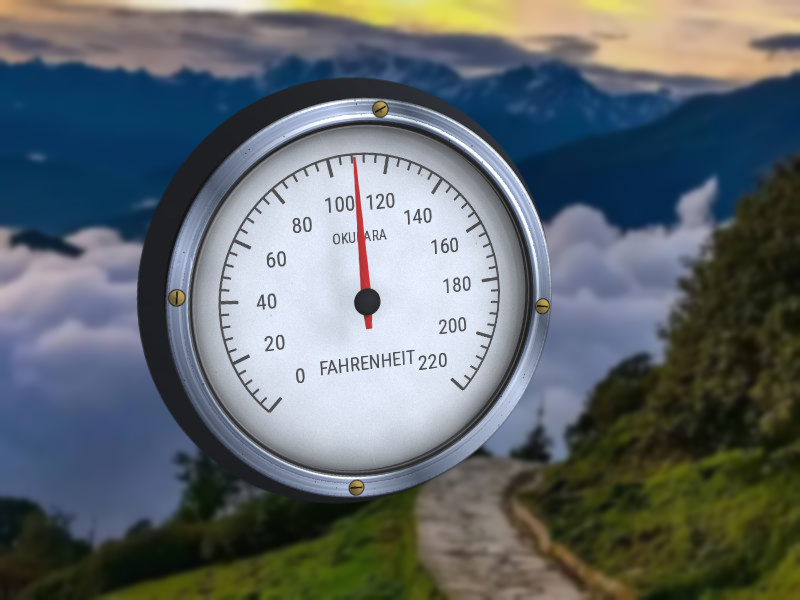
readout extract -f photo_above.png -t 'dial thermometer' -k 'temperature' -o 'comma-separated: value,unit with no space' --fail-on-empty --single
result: 108,°F
